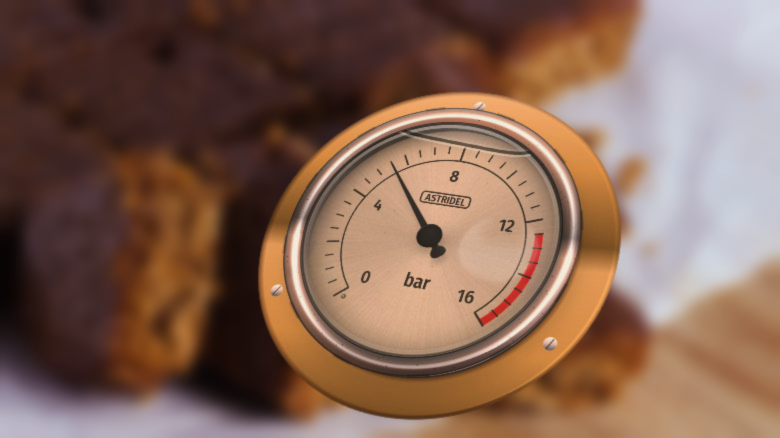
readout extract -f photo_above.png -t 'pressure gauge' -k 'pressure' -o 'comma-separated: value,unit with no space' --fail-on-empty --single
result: 5.5,bar
